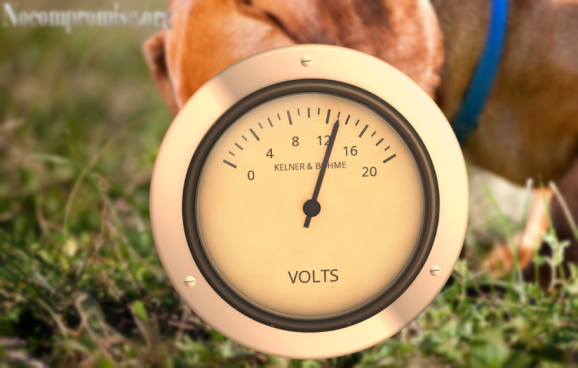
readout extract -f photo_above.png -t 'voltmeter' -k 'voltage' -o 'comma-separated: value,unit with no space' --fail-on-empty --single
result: 13,V
